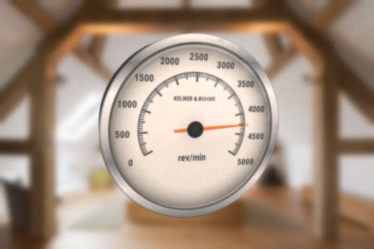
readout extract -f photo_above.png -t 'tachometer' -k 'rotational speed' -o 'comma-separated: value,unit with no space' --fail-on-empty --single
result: 4250,rpm
